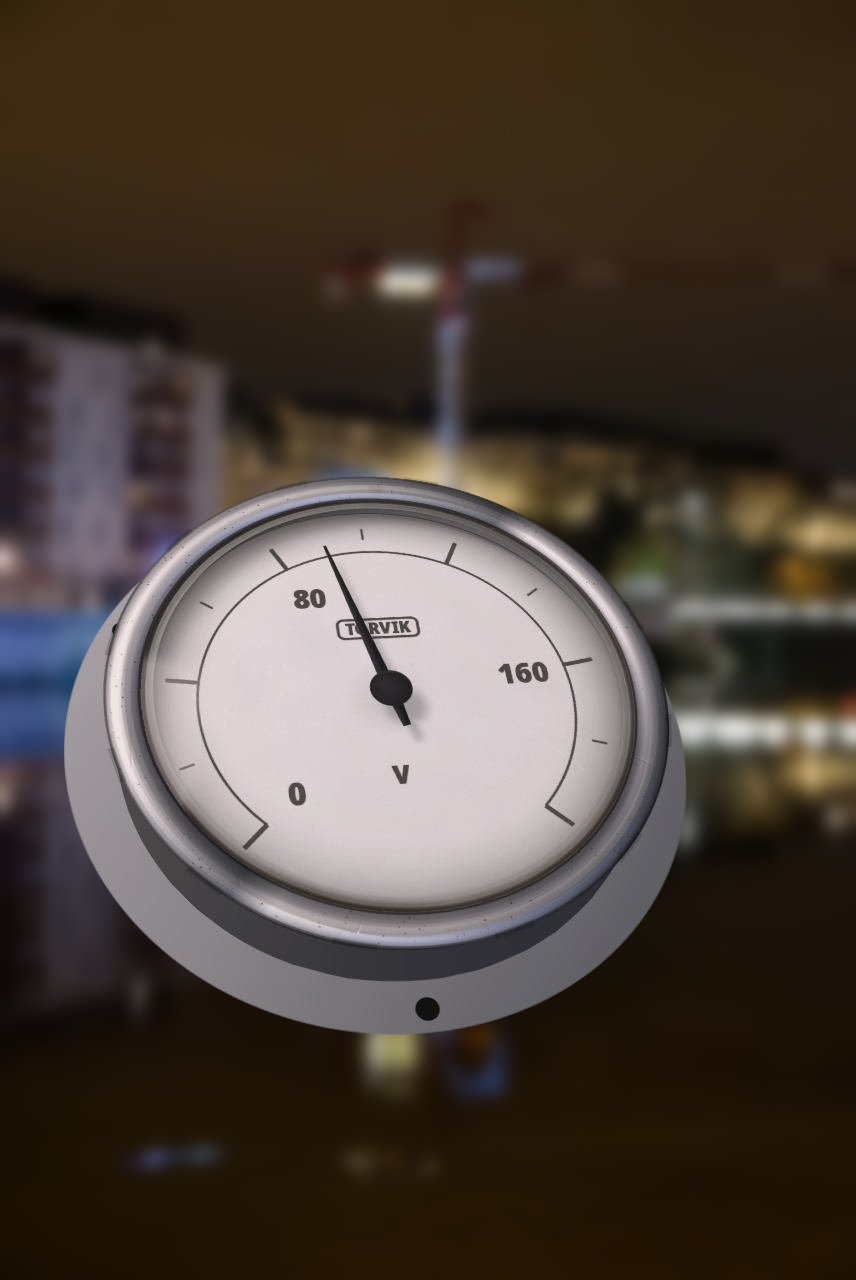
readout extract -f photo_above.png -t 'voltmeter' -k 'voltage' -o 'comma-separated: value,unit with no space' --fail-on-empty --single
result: 90,V
